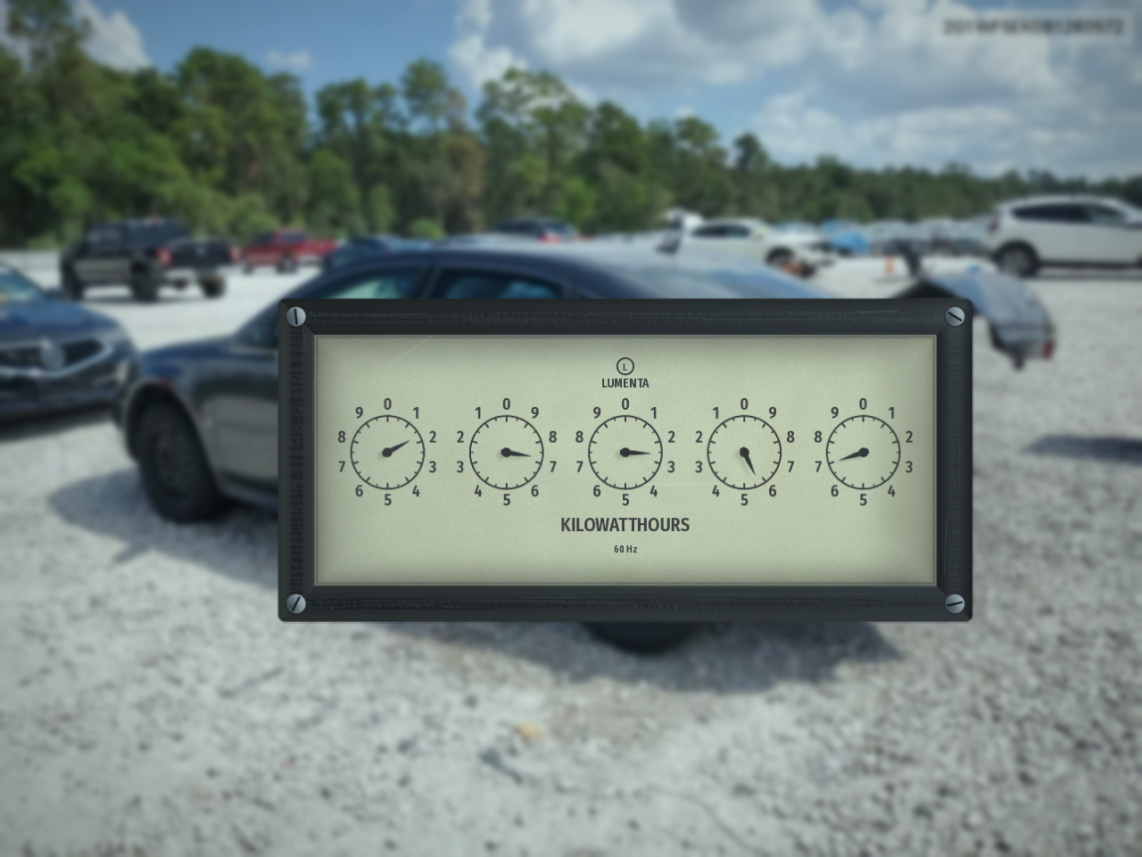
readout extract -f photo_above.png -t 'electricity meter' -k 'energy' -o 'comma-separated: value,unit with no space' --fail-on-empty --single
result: 17257,kWh
